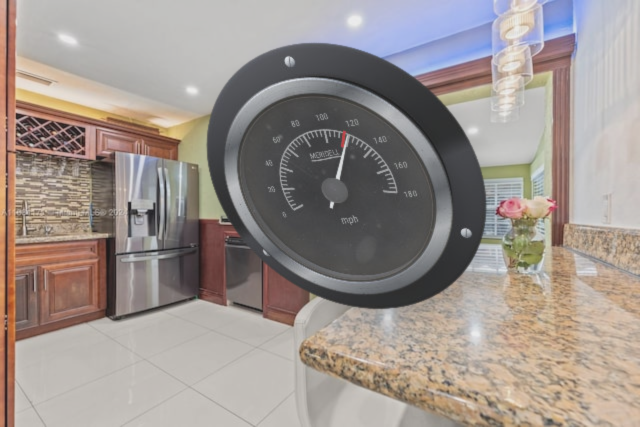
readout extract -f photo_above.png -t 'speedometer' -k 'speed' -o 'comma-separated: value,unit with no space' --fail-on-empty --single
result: 120,mph
